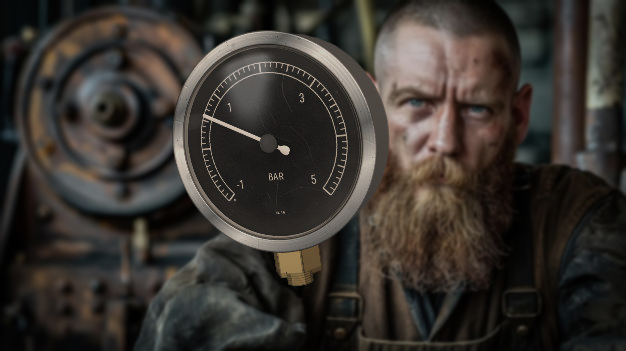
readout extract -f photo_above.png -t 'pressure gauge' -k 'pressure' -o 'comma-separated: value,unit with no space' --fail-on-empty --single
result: 0.6,bar
